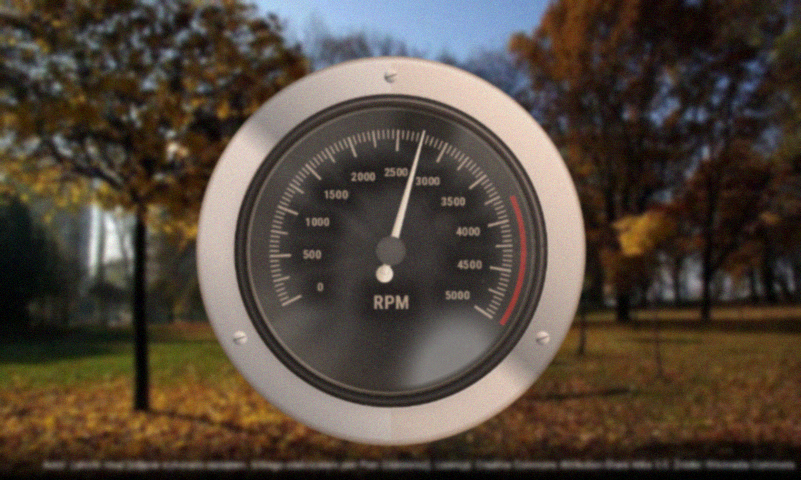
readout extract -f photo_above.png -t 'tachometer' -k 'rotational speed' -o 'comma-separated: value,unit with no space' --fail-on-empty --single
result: 2750,rpm
